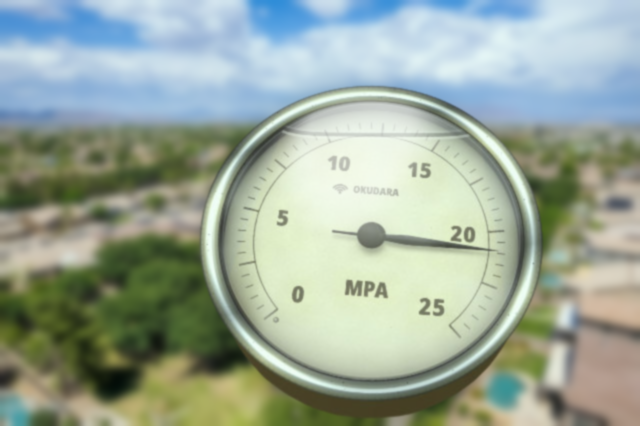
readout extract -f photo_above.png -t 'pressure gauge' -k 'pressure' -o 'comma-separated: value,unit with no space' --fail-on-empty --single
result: 21,MPa
